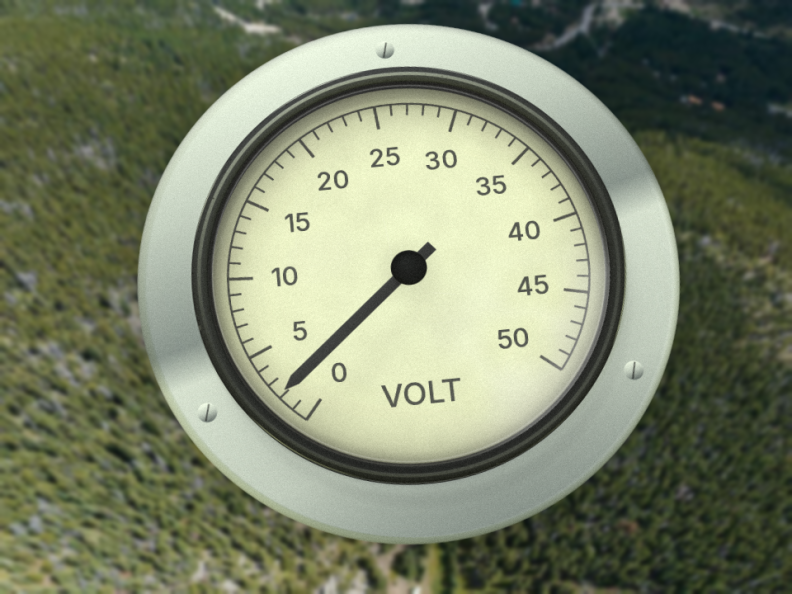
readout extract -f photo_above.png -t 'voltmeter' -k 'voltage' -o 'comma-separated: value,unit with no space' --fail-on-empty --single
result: 2,V
